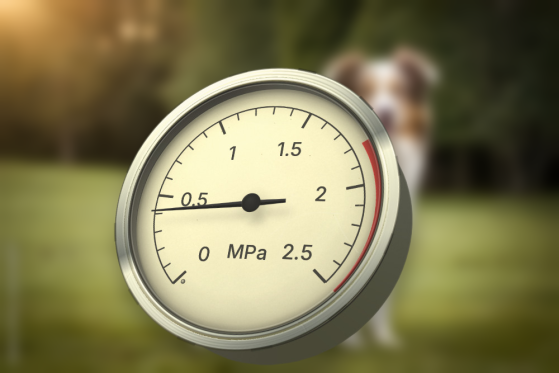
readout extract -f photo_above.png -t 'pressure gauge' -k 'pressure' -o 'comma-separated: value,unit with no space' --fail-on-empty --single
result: 0.4,MPa
